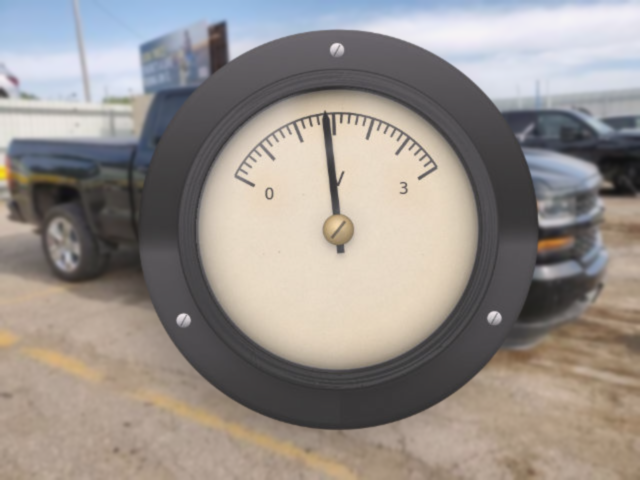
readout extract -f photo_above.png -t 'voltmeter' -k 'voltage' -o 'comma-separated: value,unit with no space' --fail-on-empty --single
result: 1.4,V
